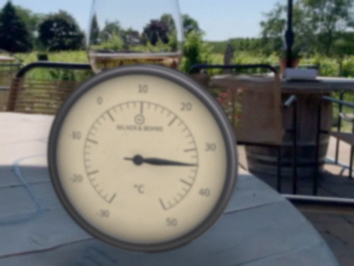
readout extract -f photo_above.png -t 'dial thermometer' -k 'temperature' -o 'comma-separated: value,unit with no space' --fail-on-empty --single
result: 34,°C
